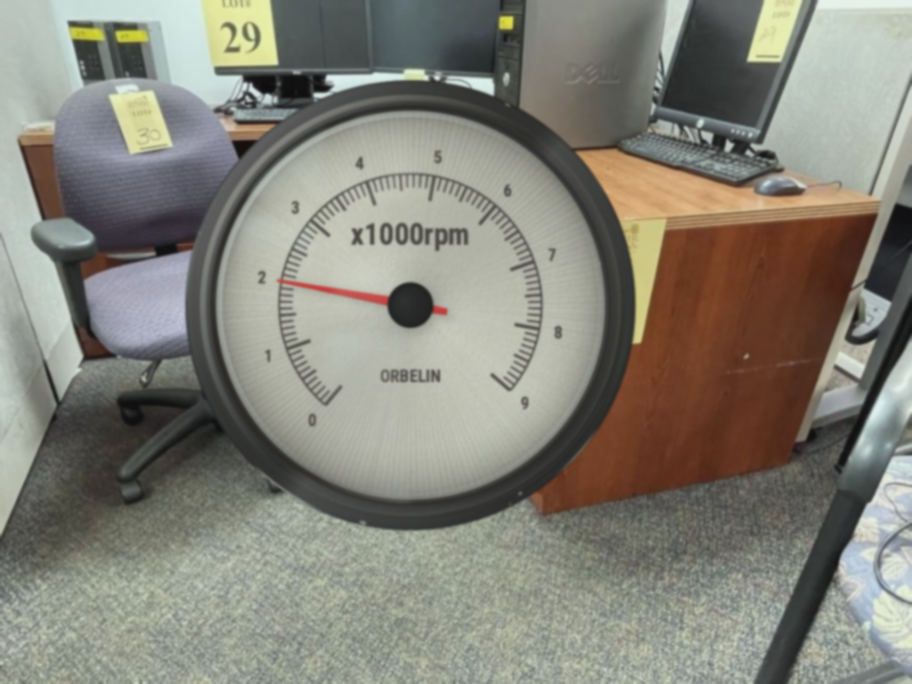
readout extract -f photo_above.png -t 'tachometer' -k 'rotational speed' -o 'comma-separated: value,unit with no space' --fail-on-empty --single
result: 2000,rpm
